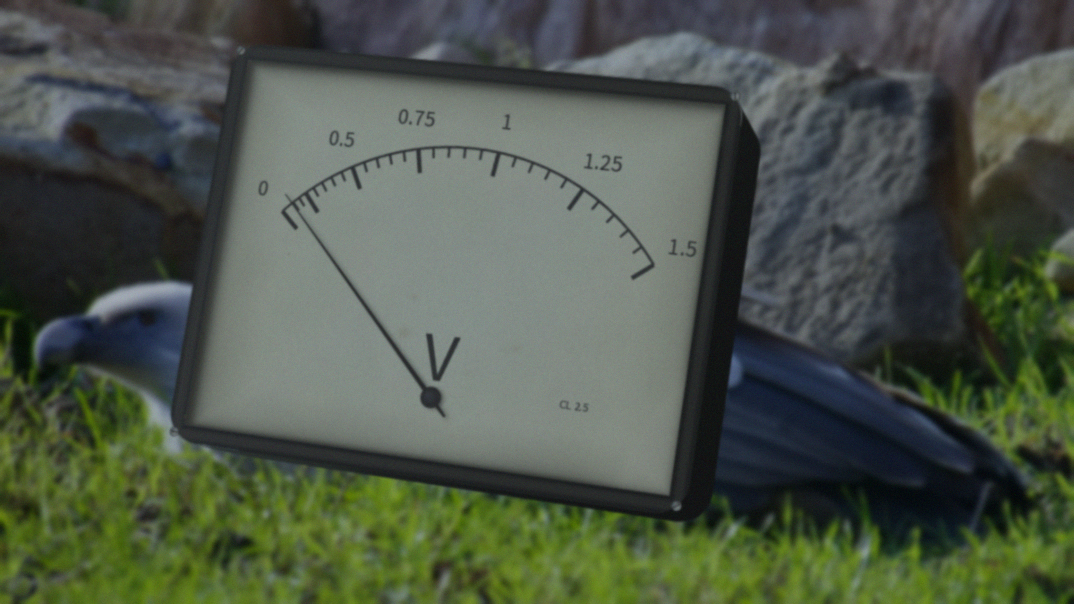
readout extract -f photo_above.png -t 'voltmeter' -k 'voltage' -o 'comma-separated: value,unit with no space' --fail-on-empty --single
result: 0.15,V
